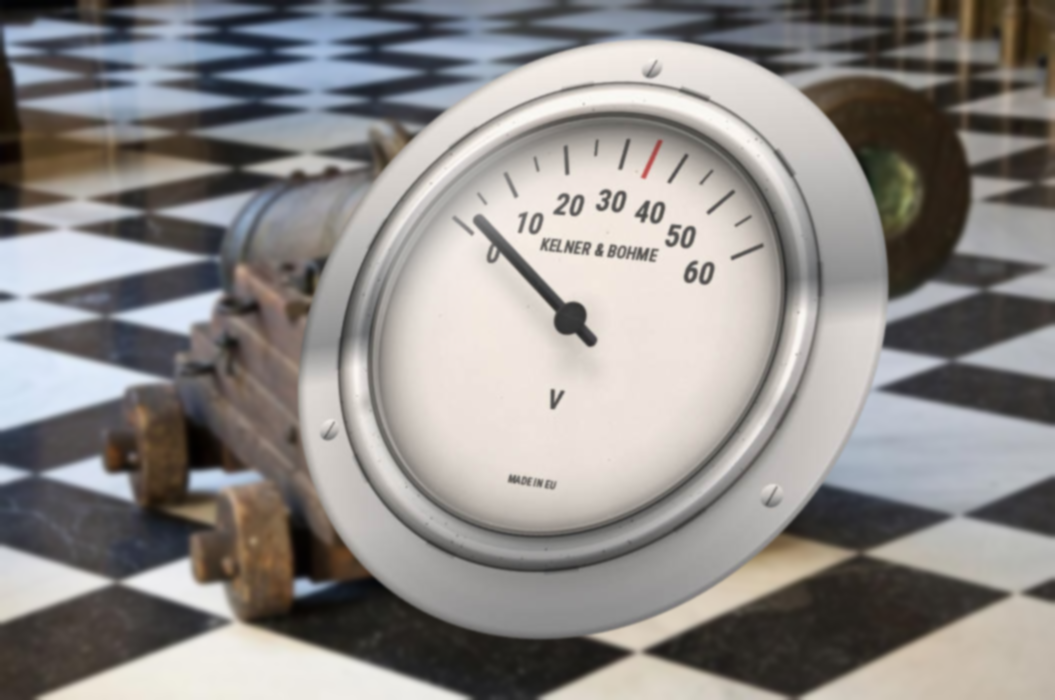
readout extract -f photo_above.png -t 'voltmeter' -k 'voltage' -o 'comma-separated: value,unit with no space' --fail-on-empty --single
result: 2.5,V
